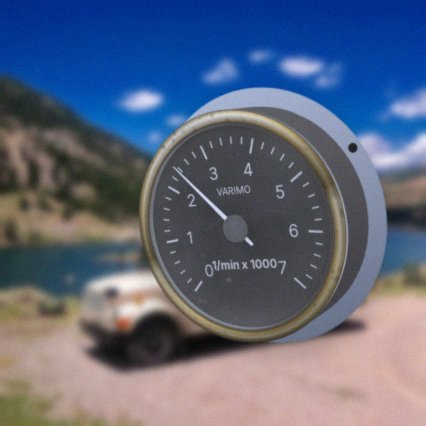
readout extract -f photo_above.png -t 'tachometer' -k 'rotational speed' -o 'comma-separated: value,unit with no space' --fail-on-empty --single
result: 2400,rpm
